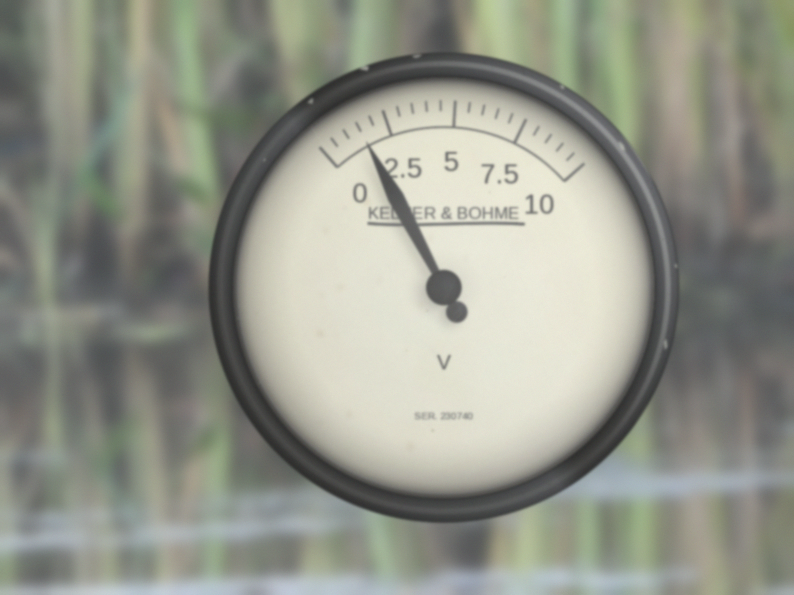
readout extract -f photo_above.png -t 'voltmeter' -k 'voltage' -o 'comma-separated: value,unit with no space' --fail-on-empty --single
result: 1.5,V
